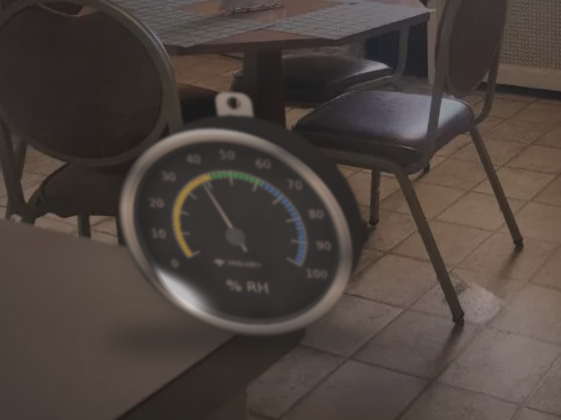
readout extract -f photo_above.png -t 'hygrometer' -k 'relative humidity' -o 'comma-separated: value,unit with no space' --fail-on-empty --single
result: 40,%
